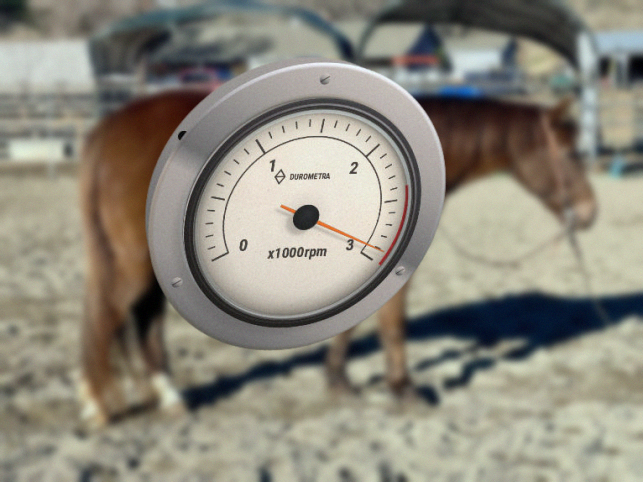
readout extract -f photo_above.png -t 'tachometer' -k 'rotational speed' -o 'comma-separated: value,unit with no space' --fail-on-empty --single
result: 2900,rpm
